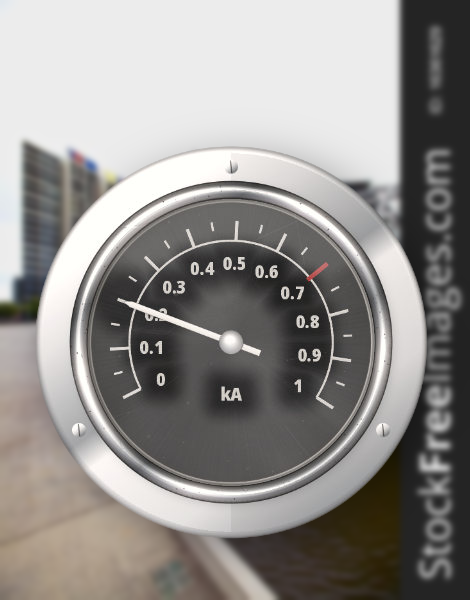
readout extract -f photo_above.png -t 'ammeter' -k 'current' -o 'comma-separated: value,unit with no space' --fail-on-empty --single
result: 0.2,kA
